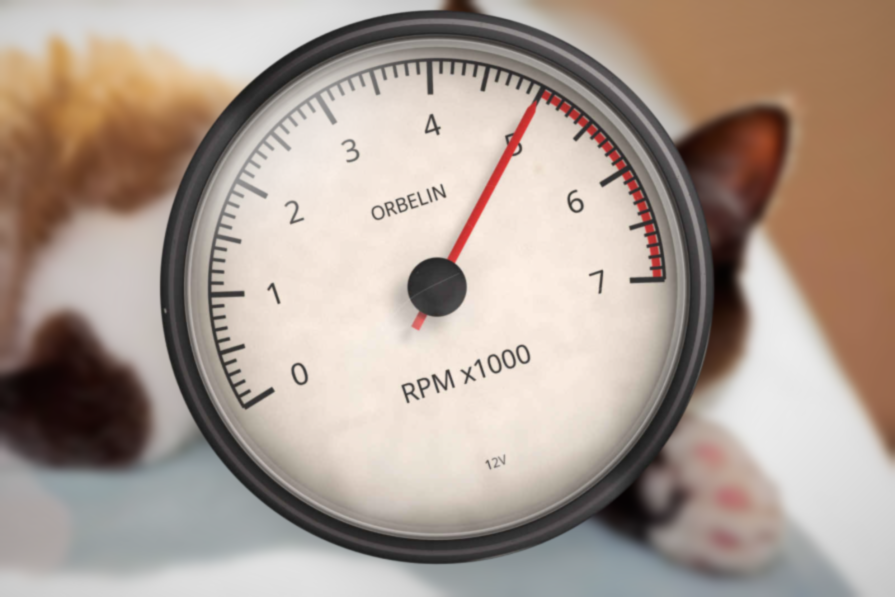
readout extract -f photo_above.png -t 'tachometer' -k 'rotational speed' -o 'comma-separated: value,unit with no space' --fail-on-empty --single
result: 5000,rpm
